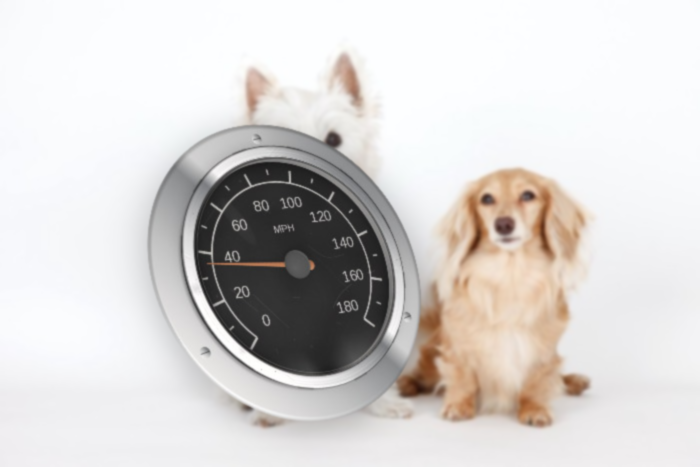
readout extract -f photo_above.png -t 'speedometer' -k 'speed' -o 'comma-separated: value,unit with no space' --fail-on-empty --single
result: 35,mph
